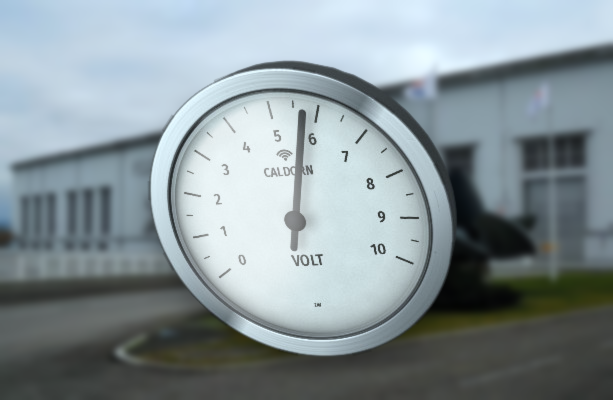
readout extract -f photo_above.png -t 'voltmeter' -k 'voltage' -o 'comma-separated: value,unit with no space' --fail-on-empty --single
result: 5.75,V
